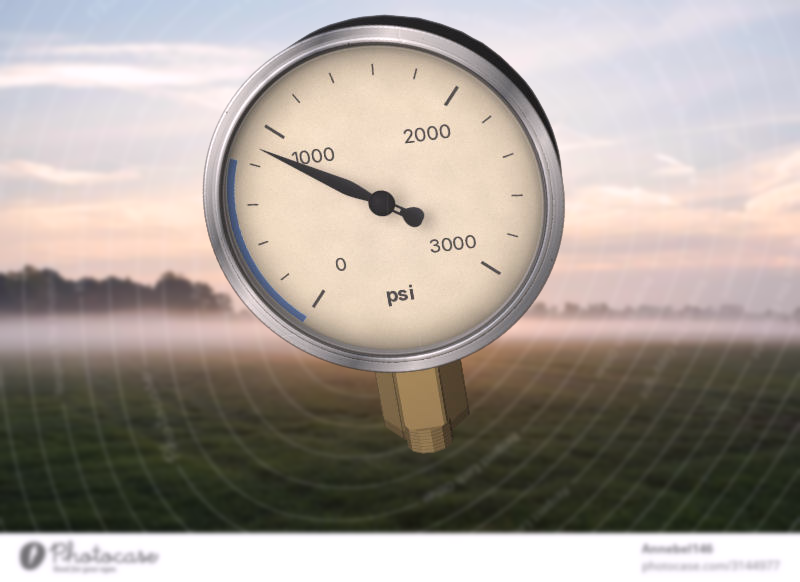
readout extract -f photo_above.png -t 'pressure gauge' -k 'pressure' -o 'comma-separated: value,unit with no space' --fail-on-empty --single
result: 900,psi
